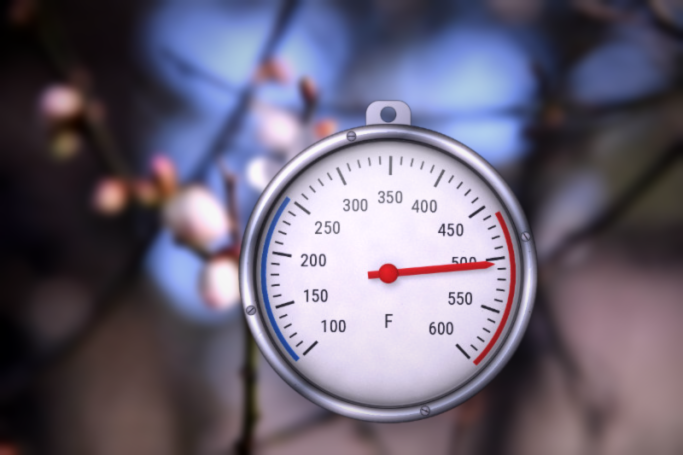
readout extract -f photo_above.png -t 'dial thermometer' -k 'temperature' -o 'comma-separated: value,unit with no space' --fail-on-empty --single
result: 505,°F
